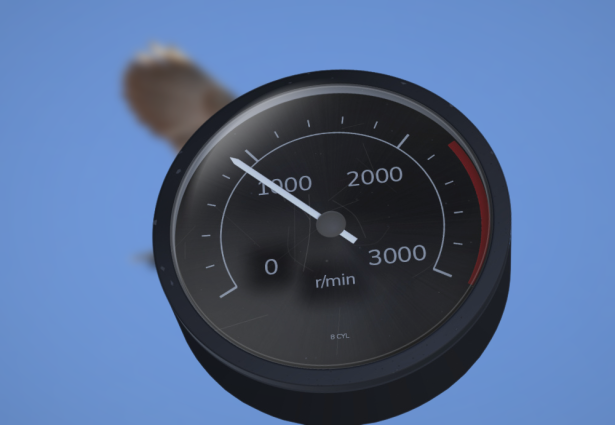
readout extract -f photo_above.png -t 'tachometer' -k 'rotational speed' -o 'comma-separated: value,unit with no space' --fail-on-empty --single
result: 900,rpm
